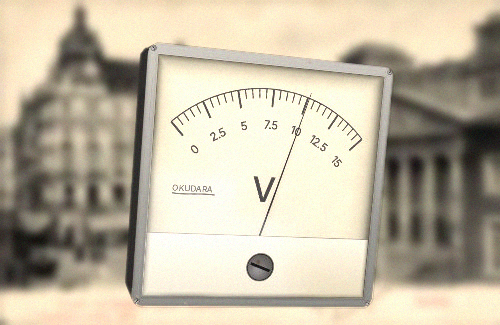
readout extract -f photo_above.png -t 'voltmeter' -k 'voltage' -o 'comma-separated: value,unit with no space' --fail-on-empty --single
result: 10,V
